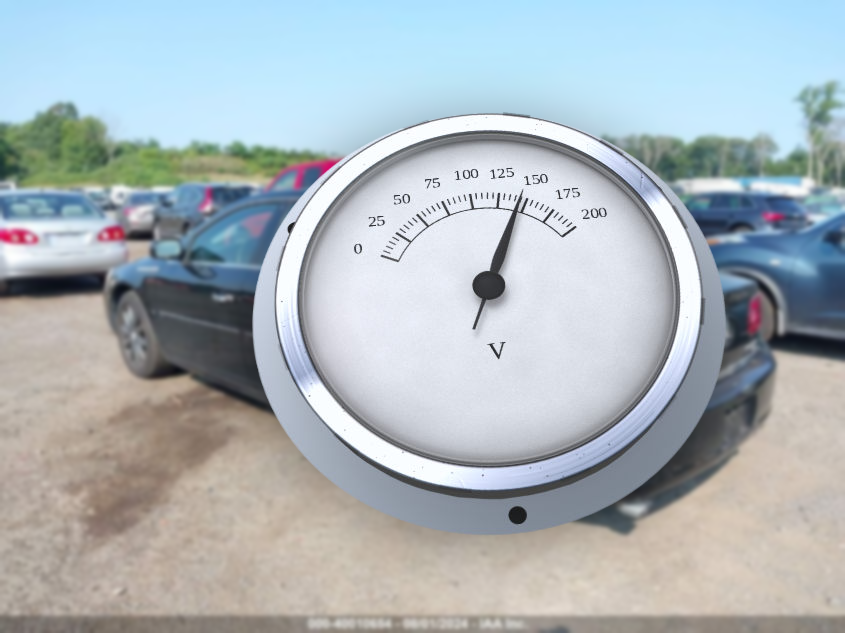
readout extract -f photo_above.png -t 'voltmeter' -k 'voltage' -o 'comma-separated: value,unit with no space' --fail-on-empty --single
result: 145,V
